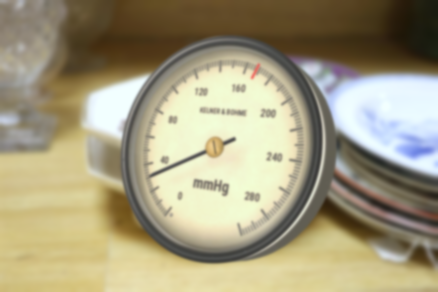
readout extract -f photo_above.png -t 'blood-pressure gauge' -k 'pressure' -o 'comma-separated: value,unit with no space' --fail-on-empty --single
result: 30,mmHg
